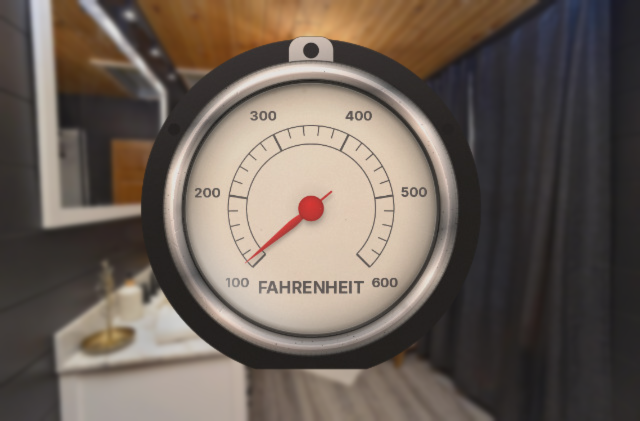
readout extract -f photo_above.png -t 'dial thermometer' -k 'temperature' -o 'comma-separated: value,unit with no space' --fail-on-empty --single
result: 110,°F
